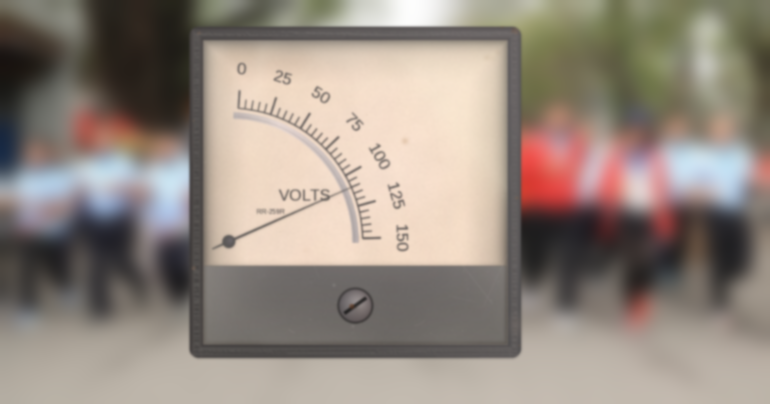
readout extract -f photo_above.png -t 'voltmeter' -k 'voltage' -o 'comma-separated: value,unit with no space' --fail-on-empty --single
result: 110,V
